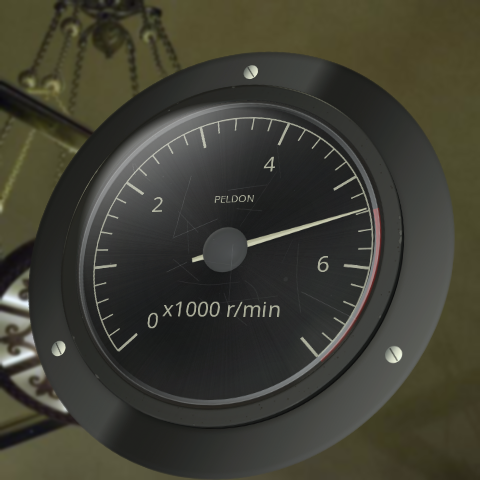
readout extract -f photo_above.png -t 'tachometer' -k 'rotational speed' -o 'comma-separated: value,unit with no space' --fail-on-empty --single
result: 5400,rpm
